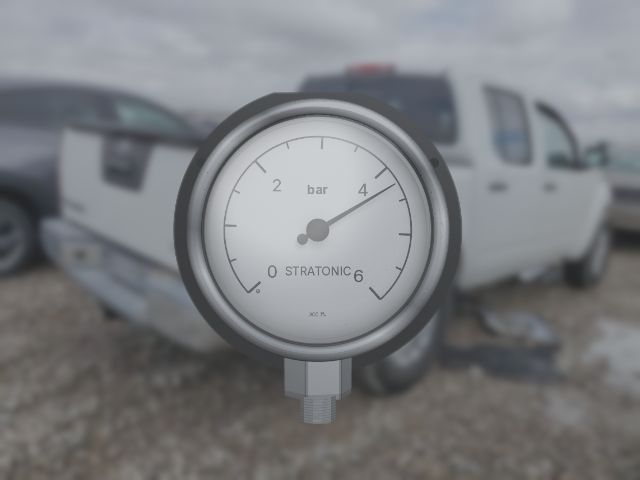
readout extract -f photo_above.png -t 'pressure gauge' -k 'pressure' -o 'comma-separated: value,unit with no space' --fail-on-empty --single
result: 4.25,bar
